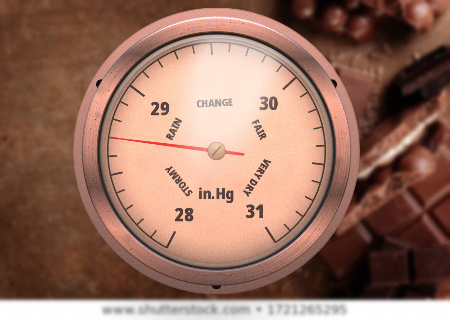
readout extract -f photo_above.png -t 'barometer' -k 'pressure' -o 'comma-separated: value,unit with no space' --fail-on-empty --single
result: 28.7,inHg
